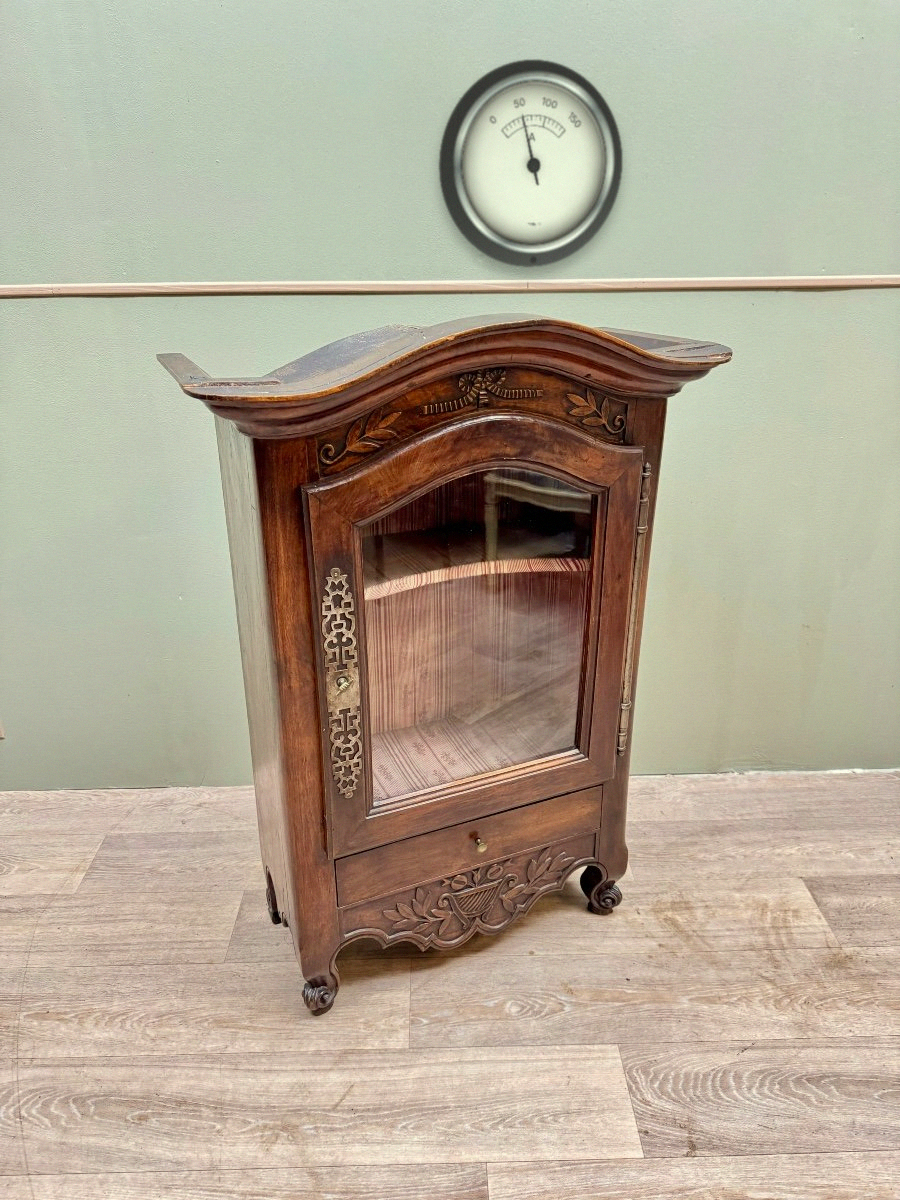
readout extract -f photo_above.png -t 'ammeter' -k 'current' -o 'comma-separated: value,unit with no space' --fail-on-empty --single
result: 50,A
